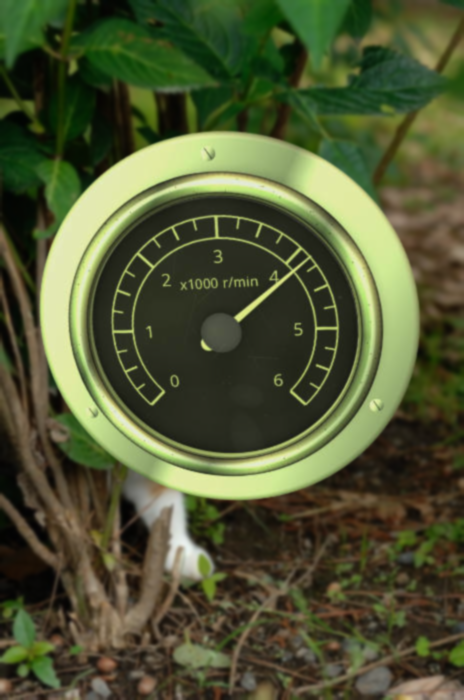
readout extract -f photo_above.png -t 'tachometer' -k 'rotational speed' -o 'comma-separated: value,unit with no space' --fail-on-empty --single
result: 4125,rpm
